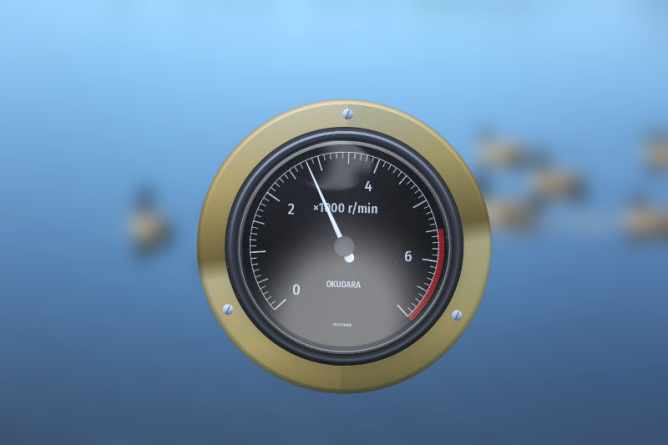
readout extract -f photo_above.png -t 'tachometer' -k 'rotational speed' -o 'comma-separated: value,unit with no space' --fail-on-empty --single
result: 2800,rpm
